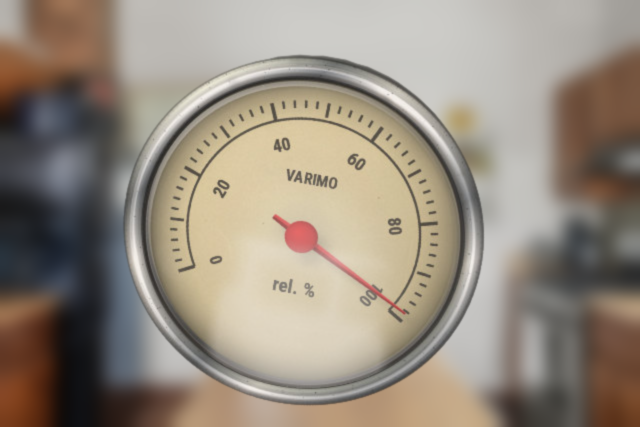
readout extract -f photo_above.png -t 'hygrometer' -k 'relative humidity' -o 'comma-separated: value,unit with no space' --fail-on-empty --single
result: 98,%
